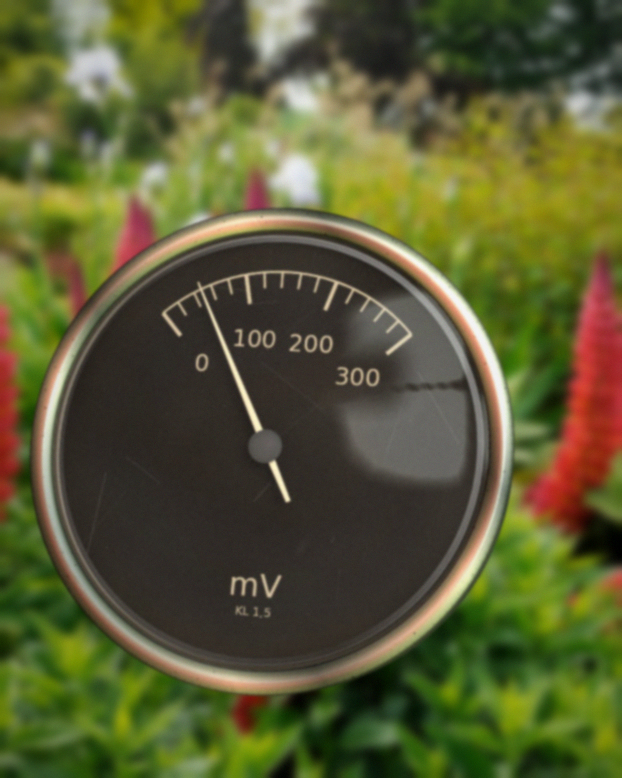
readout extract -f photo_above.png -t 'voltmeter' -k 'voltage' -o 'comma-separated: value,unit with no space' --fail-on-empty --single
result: 50,mV
